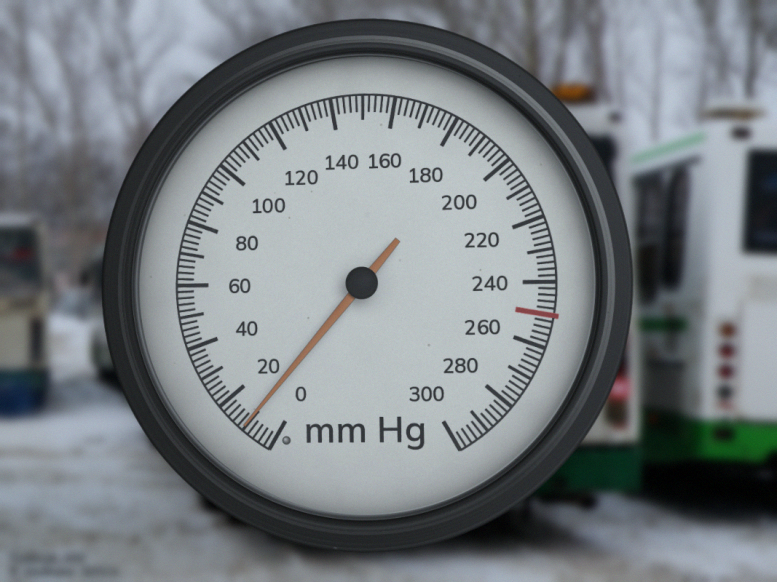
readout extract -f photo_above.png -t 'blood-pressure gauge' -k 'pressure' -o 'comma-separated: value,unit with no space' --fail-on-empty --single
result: 10,mmHg
